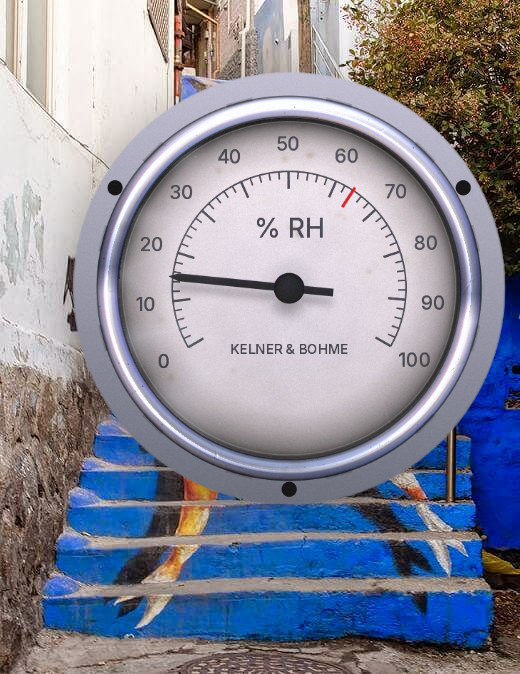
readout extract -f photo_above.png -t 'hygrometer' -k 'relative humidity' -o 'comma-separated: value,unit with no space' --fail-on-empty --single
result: 15,%
